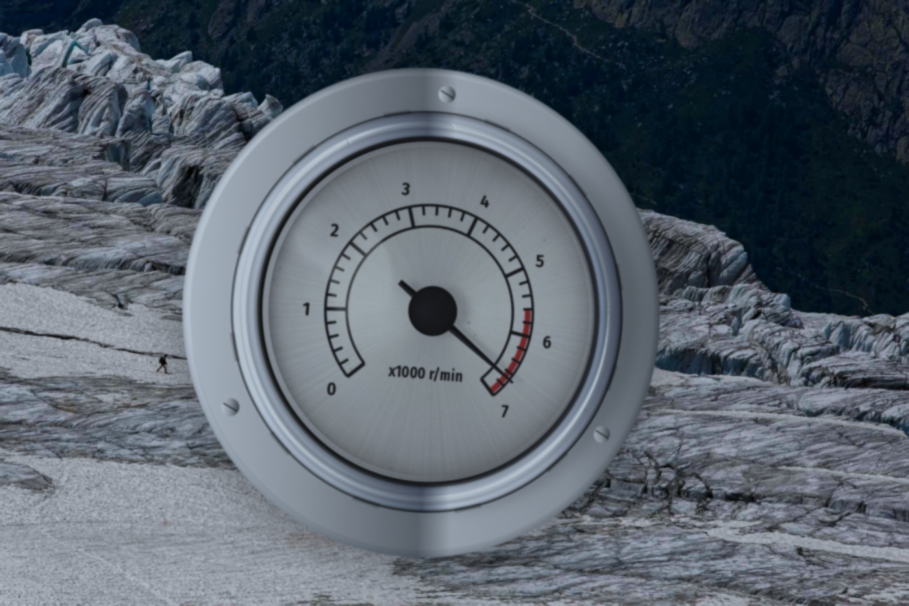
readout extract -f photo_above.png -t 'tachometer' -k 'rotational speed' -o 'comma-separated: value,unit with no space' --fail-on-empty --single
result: 6700,rpm
